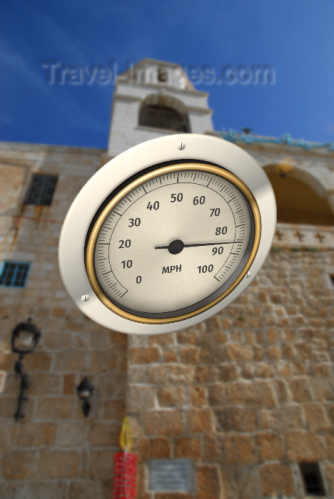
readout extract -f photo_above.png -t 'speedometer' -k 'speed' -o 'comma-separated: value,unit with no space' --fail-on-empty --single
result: 85,mph
